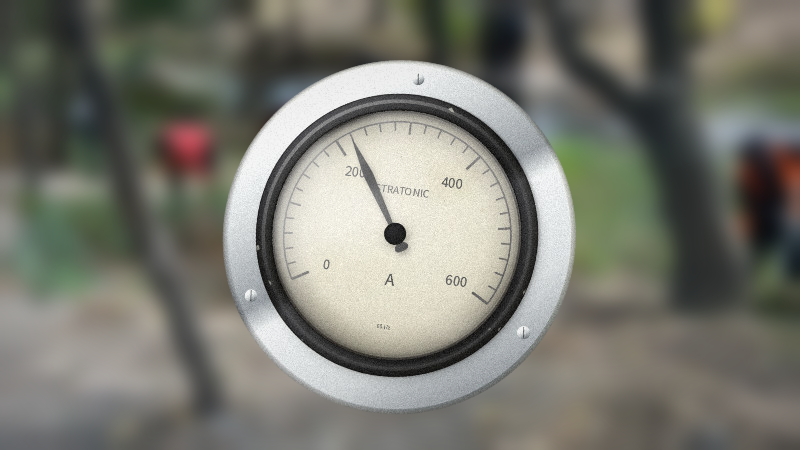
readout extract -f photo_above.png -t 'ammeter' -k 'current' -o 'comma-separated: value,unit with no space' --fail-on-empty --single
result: 220,A
